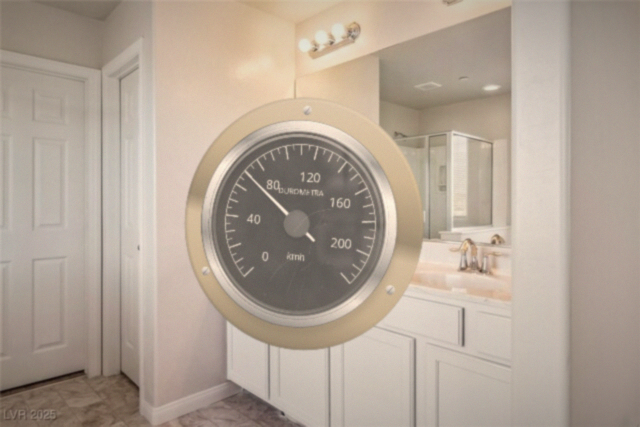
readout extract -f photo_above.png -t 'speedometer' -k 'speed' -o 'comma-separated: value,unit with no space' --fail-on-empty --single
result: 70,km/h
